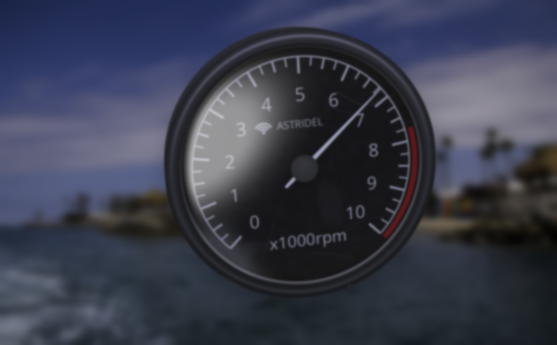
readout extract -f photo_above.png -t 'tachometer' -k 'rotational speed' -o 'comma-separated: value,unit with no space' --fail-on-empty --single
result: 6750,rpm
